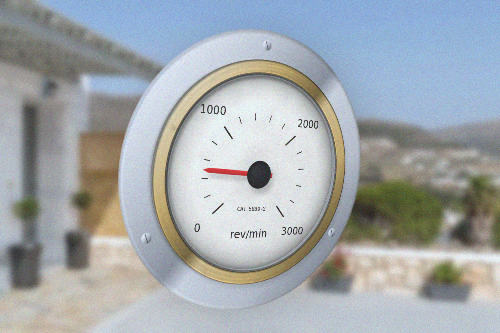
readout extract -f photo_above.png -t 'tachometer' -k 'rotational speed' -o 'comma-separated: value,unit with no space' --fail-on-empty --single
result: 500,rpm
